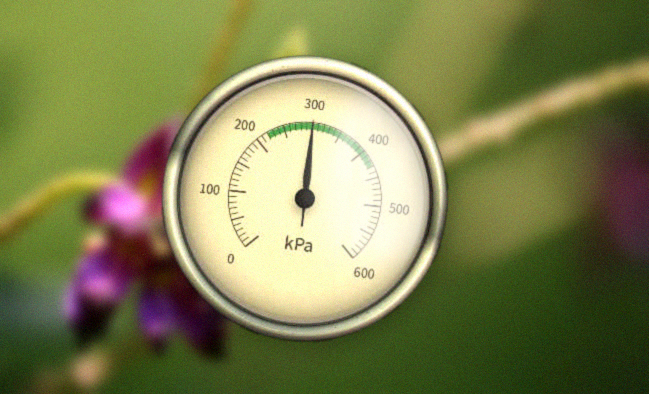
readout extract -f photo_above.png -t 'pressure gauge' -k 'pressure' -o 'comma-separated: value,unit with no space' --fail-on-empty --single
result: 300,kPa
